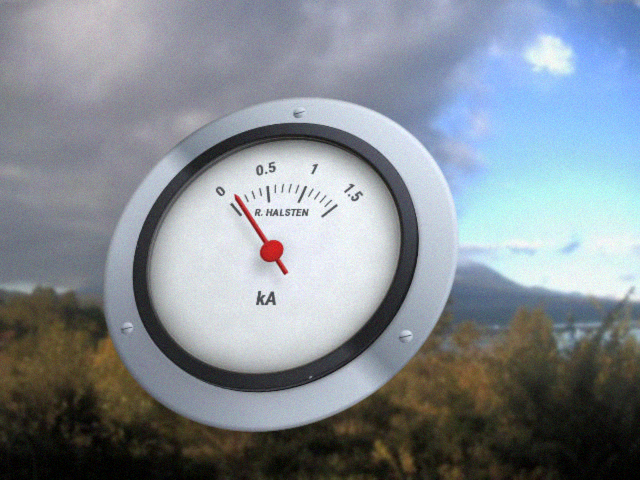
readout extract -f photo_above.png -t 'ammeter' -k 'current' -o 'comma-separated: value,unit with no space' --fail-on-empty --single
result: 0.1,kA
